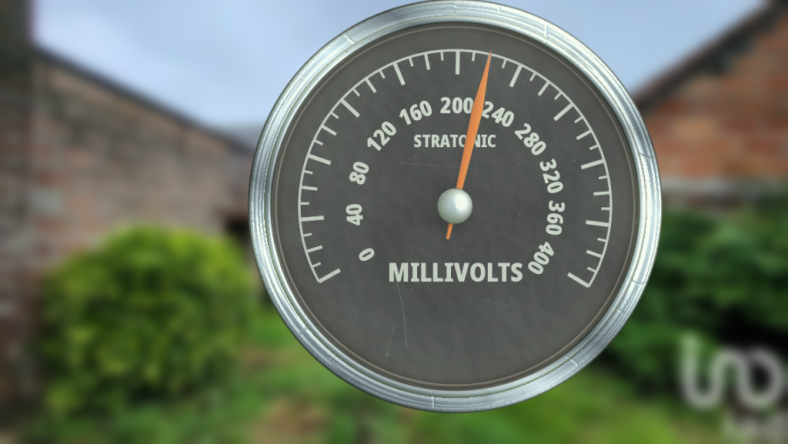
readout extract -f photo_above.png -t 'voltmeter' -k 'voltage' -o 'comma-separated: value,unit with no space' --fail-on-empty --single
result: 220,mV
